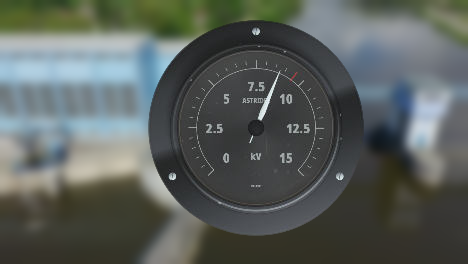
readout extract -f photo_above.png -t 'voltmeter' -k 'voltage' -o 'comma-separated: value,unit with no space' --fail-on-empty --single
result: 8.75,kV
